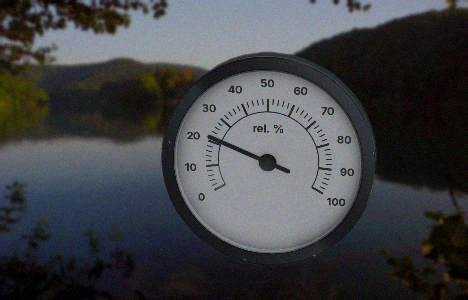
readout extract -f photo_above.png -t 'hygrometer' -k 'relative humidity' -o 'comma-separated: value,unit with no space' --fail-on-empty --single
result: 22,%
